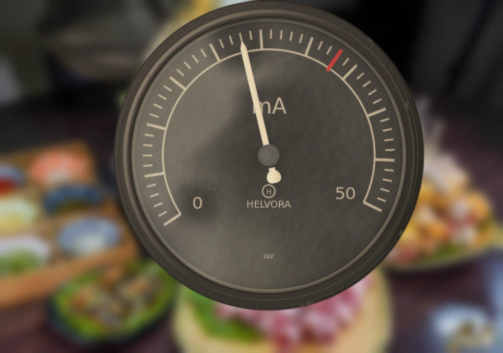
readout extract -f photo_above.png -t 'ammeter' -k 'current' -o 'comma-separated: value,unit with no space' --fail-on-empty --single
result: 23,mA
